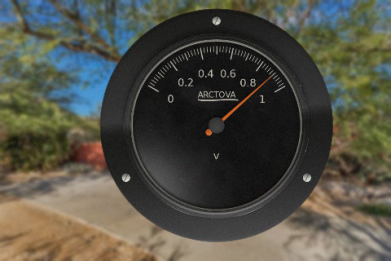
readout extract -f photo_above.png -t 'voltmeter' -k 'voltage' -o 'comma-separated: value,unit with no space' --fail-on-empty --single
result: 0.9,V
